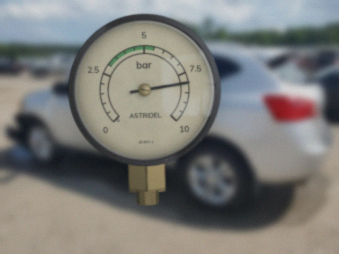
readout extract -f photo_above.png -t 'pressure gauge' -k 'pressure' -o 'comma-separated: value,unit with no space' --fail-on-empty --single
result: 8,bar
